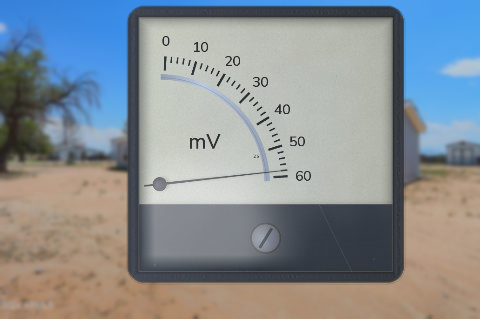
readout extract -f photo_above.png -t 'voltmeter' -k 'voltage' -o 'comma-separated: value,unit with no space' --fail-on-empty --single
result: 58,mV
